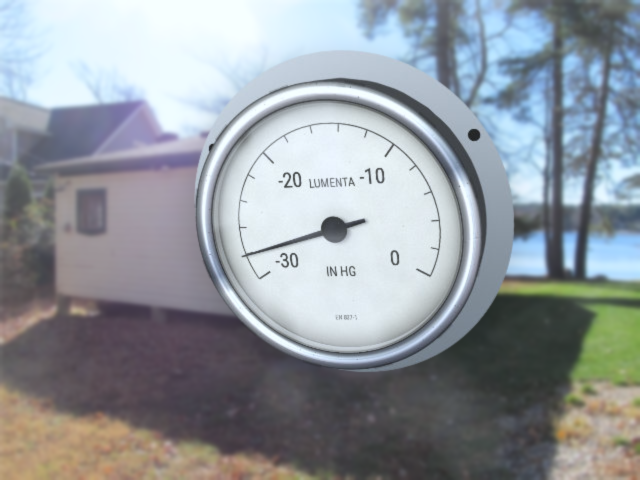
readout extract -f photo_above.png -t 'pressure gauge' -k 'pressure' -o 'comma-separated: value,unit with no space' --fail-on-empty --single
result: -28,inHg
